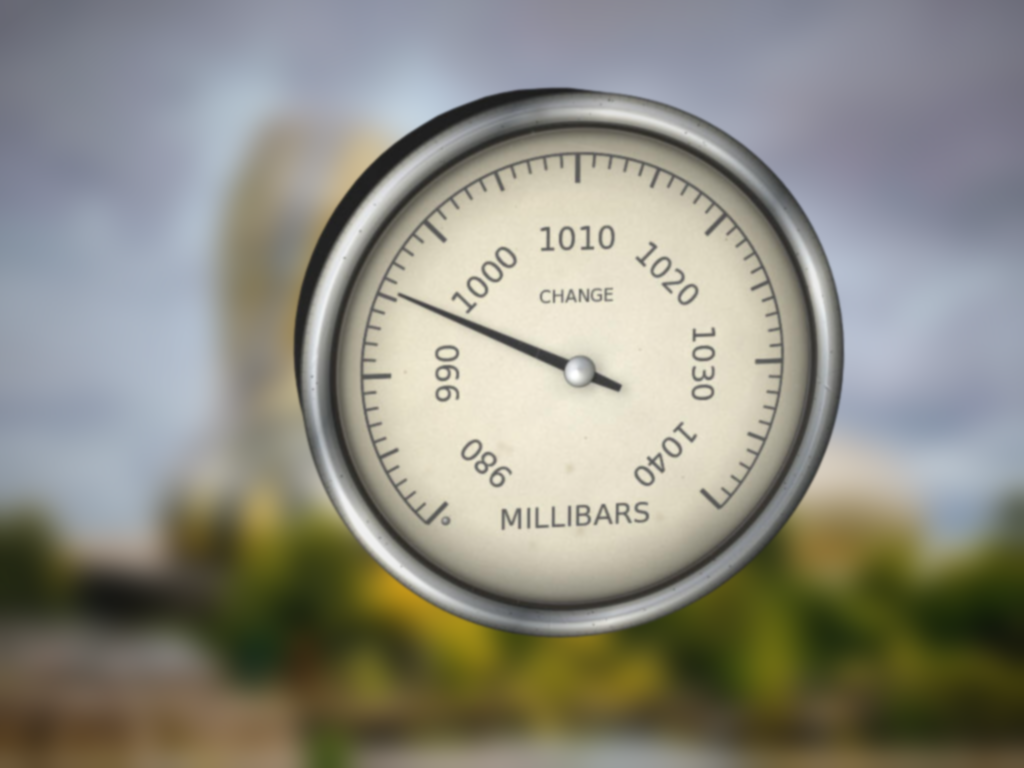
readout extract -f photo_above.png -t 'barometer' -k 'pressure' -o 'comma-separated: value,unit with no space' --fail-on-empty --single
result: 995.5,mbar
